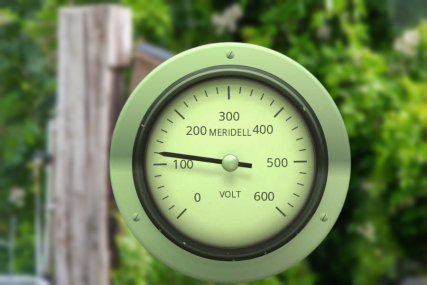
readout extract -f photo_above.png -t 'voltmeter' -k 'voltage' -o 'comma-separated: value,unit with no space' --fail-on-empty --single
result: 120,V
